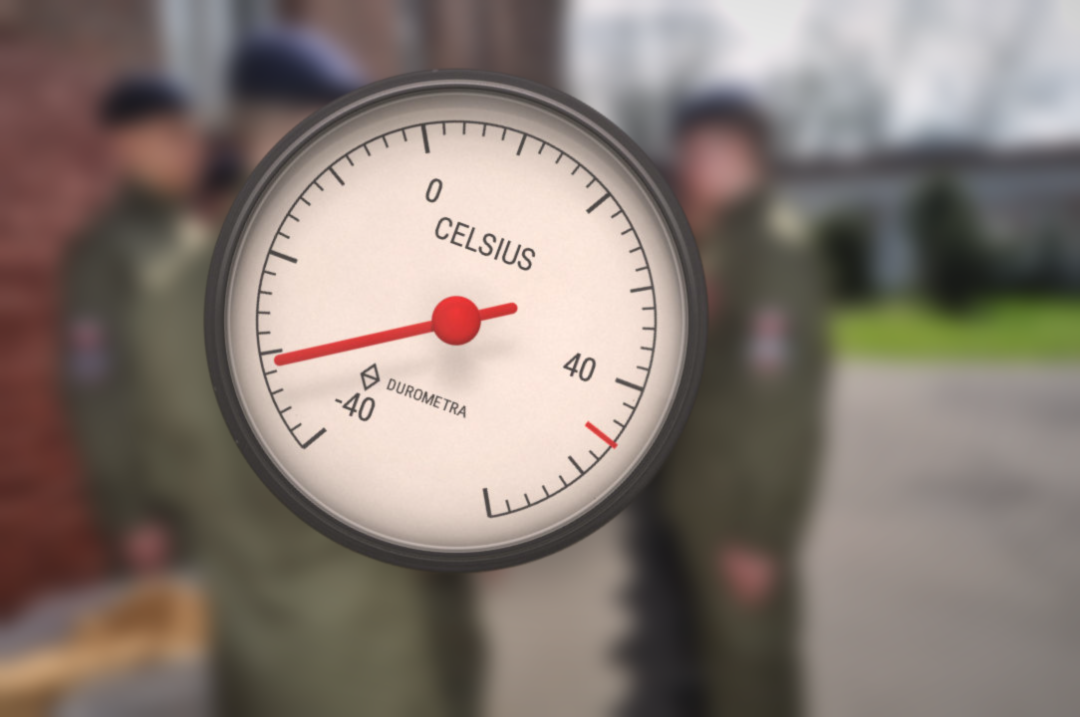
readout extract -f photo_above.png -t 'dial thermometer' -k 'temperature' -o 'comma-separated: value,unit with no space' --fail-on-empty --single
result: -31,°C
